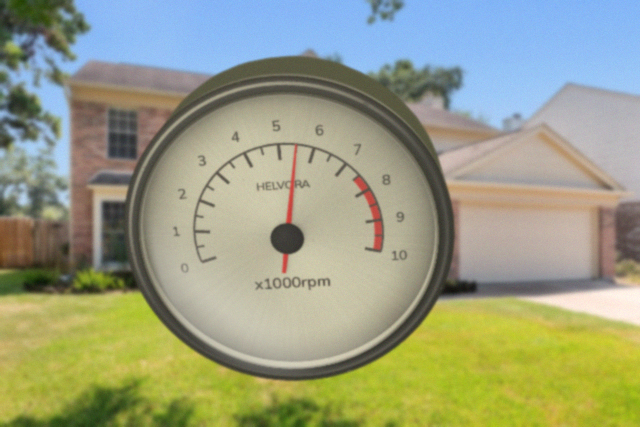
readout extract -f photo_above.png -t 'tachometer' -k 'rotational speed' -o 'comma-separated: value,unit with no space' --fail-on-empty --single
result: 5500,rpm
